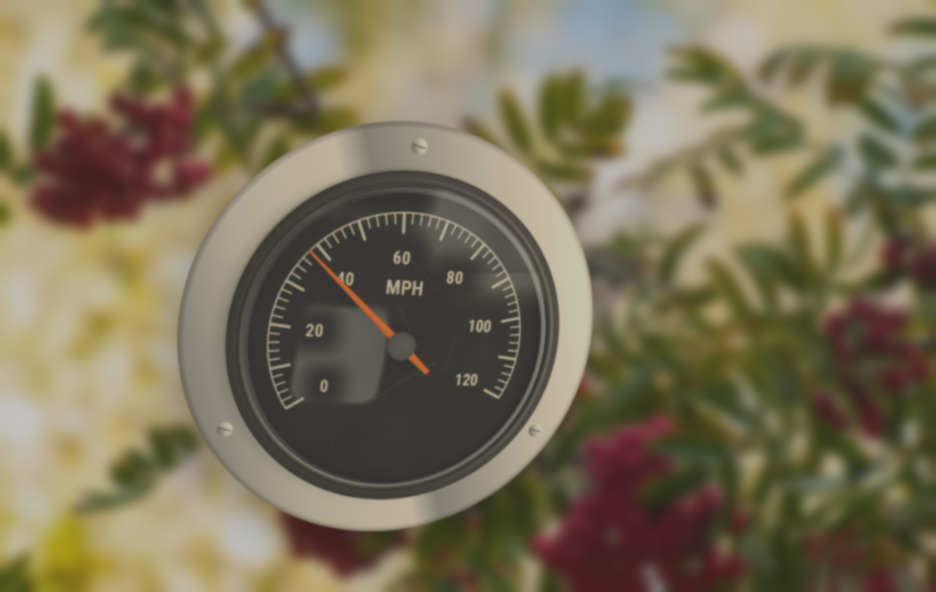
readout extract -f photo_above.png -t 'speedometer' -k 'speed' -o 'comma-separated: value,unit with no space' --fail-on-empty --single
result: 38,mph
